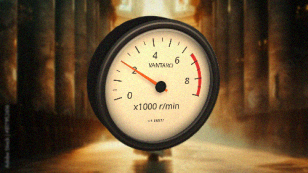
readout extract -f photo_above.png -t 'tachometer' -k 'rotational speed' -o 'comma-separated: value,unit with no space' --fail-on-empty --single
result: 2000,rpm
